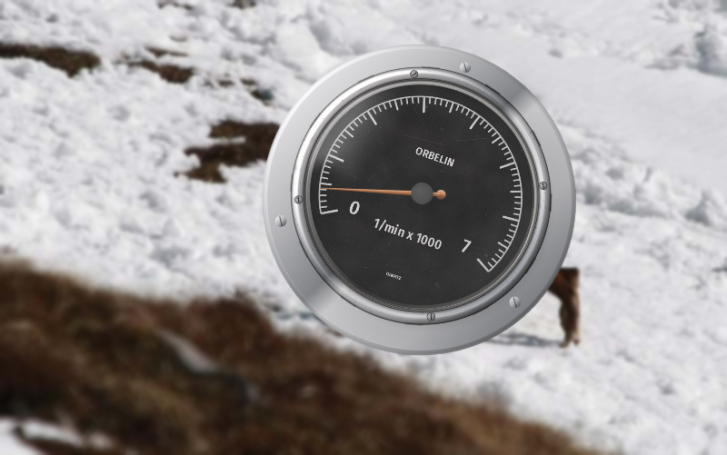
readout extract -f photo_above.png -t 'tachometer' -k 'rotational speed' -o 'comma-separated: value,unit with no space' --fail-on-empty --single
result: 400,rpm
